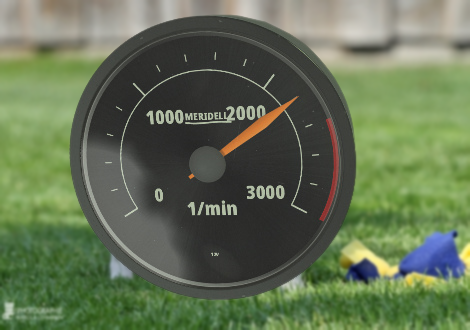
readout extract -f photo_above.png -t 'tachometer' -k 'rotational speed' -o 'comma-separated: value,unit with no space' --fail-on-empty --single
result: 2200,rpm
